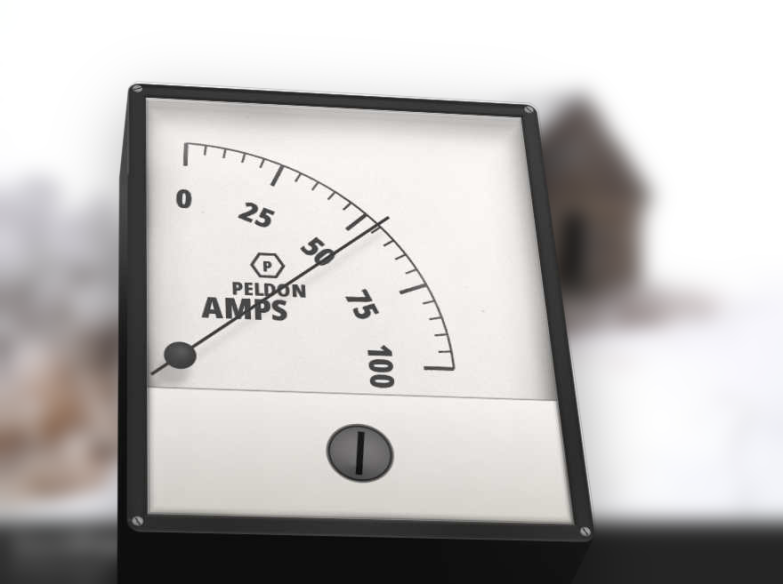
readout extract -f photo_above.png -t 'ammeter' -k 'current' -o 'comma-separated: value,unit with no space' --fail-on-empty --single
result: 55,A
